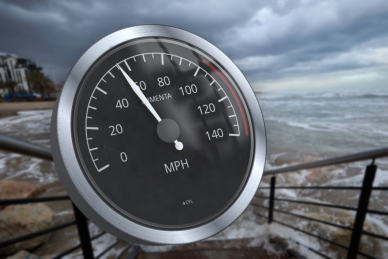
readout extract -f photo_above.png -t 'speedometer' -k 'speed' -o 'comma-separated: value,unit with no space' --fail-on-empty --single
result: 55,mph
